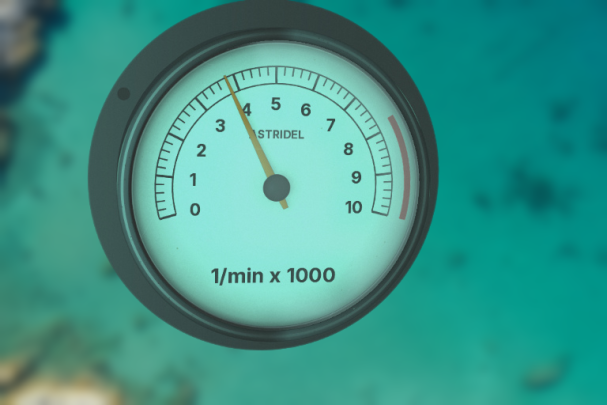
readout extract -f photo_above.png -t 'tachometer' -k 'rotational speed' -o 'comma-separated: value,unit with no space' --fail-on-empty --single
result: 3800,rpm
